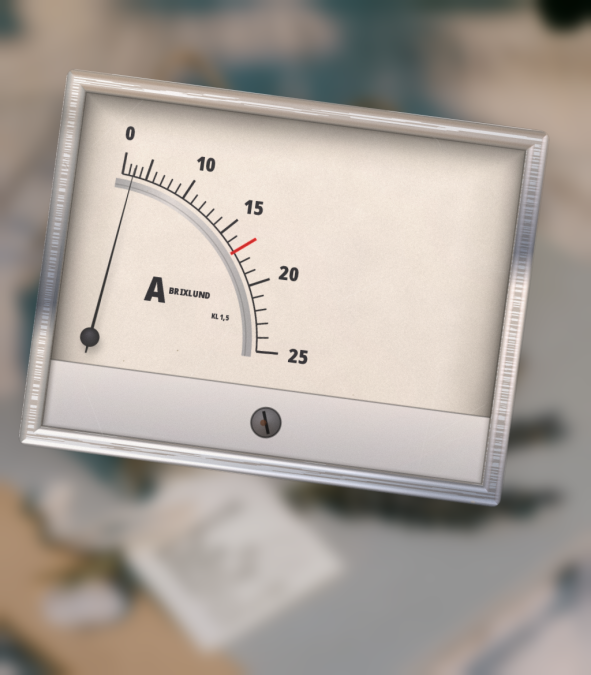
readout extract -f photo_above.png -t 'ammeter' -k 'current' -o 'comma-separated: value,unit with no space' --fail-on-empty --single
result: 3,A
